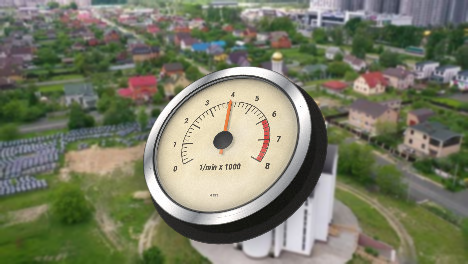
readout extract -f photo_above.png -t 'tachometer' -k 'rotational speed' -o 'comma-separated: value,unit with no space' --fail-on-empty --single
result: 4000,rpm
